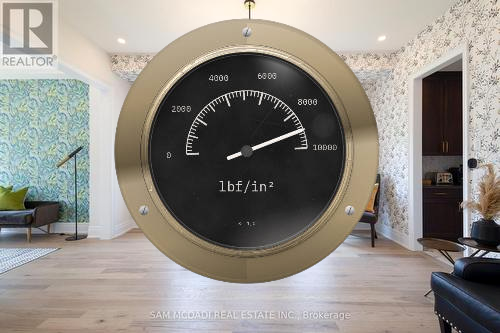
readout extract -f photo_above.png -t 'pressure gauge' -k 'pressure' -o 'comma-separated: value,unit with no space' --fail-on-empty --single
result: 9000,psi
